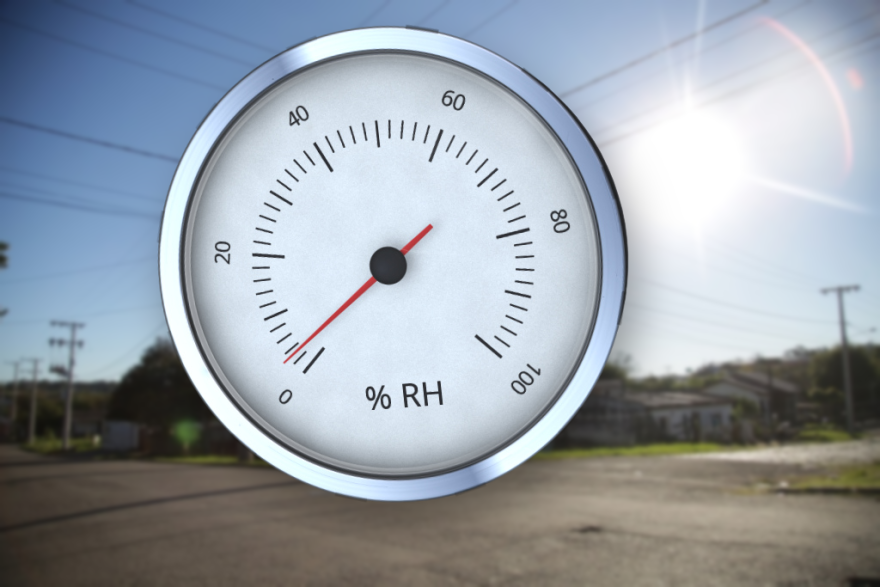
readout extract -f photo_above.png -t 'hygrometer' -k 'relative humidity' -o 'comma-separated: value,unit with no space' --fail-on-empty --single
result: 3,%
